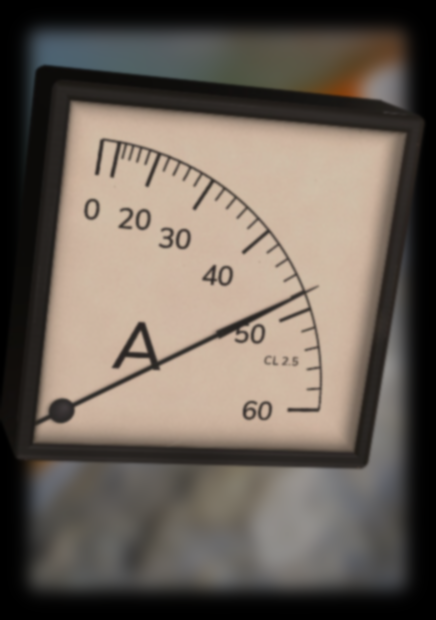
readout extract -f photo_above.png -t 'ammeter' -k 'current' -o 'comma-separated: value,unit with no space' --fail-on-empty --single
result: 48,A
